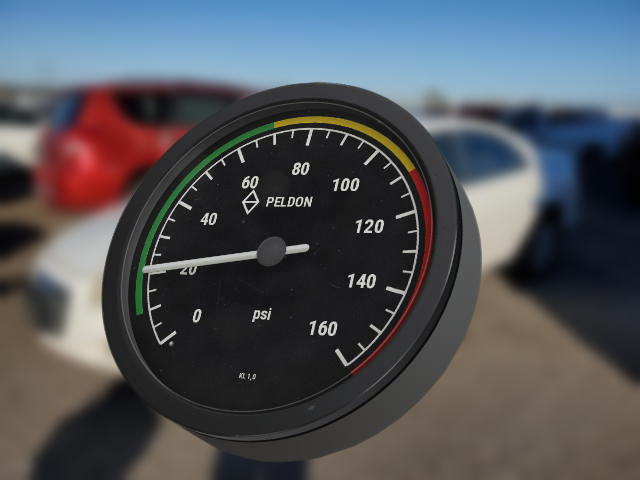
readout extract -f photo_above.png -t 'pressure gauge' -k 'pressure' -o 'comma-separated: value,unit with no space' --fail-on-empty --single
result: 20,psi
